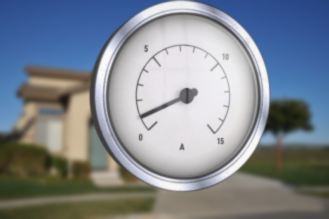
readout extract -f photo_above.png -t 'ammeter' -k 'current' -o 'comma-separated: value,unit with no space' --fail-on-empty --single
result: 1,A
